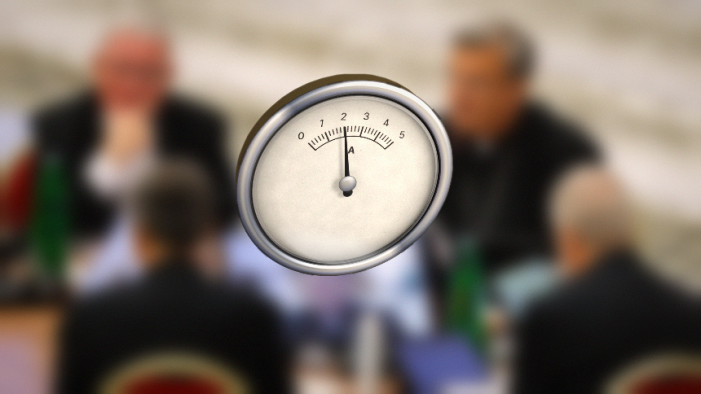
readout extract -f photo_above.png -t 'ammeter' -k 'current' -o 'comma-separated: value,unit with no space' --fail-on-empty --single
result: 2,A
